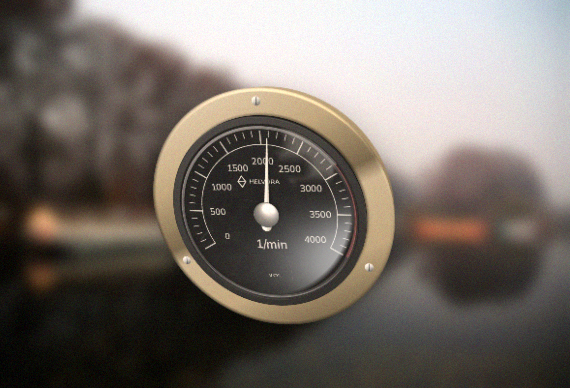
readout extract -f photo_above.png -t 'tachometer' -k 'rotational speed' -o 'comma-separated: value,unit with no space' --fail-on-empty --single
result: 2100,rpm
